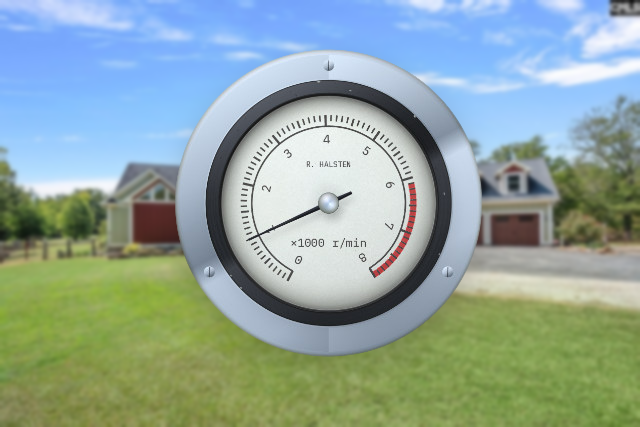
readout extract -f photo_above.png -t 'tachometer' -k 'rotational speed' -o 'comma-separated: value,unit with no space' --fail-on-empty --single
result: 1000,rpm
